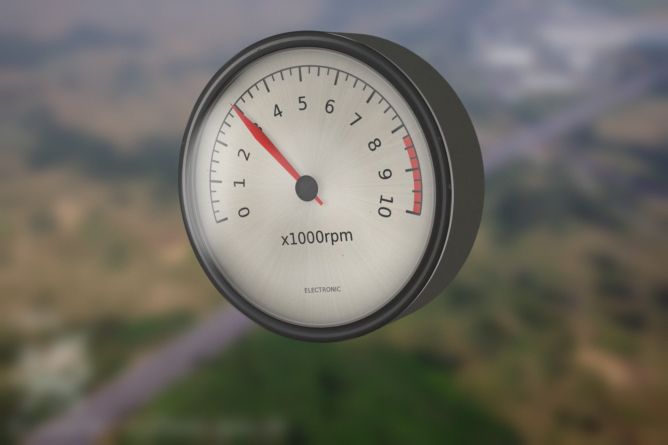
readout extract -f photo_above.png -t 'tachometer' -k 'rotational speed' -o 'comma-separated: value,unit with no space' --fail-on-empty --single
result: 3000,rpm
